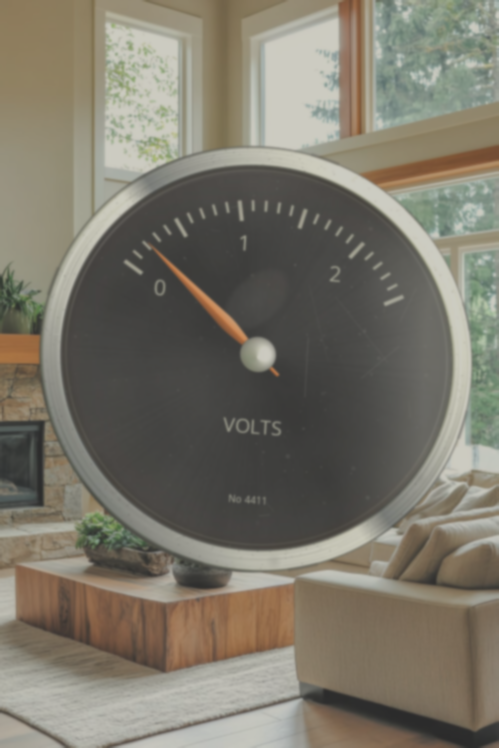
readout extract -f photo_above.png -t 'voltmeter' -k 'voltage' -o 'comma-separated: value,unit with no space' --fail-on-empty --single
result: 0.2,V
